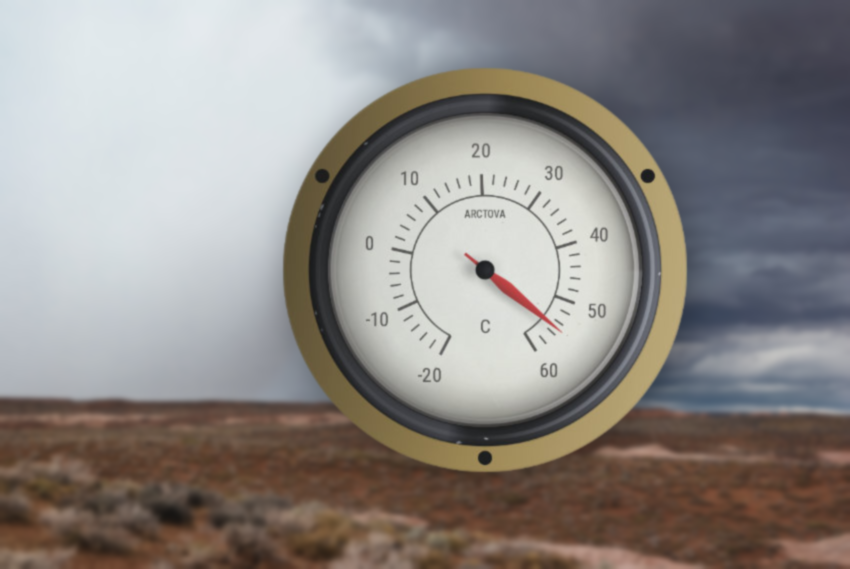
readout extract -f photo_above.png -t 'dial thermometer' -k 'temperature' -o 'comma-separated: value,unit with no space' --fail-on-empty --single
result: 55,°C
